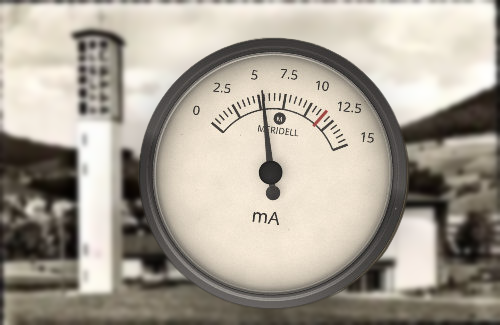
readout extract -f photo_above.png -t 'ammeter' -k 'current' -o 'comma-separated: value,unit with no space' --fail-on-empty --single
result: 5.5,mA
